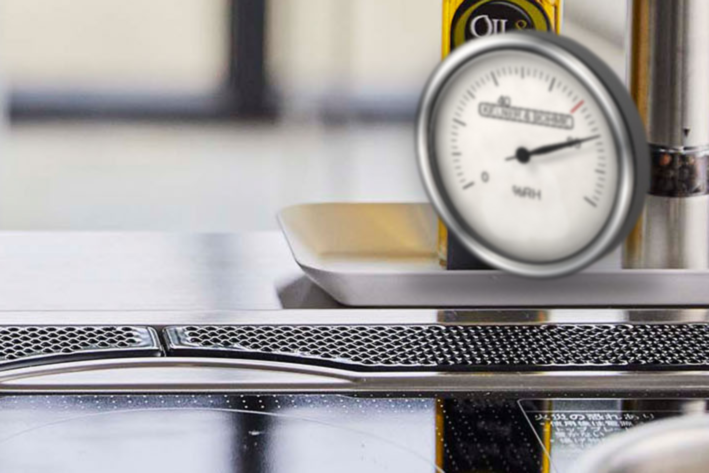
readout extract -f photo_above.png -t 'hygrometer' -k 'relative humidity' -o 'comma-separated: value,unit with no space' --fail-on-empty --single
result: 80,%
